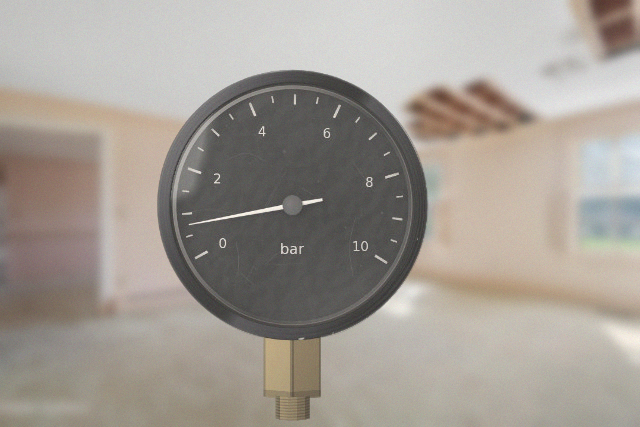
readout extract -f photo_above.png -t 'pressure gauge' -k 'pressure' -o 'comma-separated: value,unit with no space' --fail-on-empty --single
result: 0.75,bar
